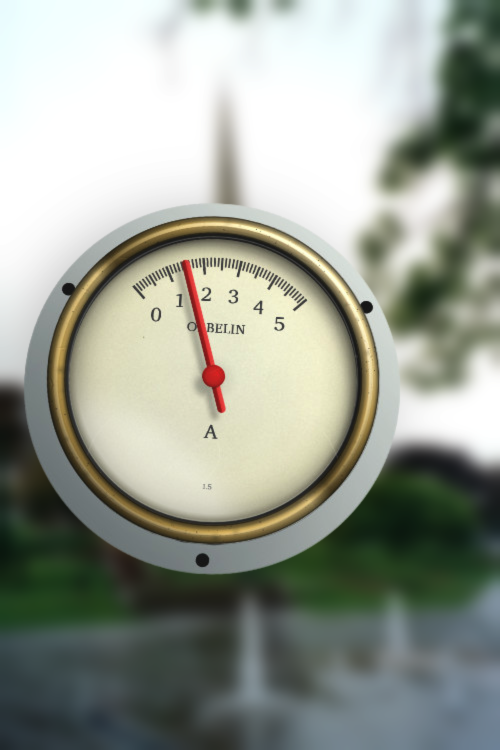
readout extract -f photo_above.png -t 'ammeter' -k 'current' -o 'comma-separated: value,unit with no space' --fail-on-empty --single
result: 1.5,A
